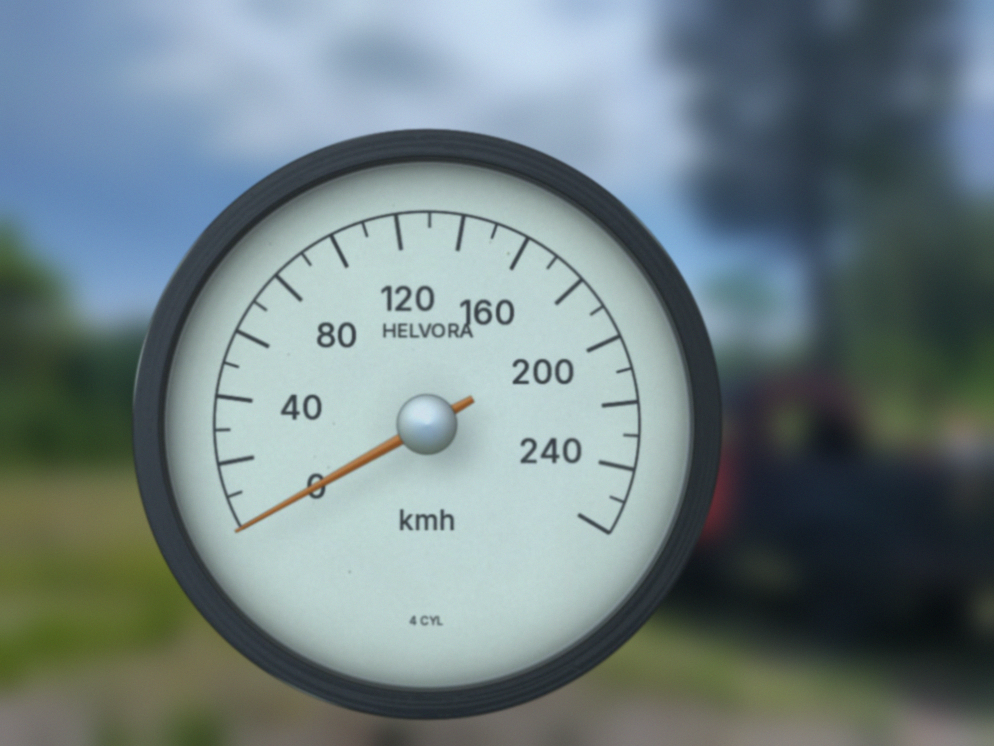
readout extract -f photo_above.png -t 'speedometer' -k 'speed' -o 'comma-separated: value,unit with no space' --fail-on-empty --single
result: 0,km/h
